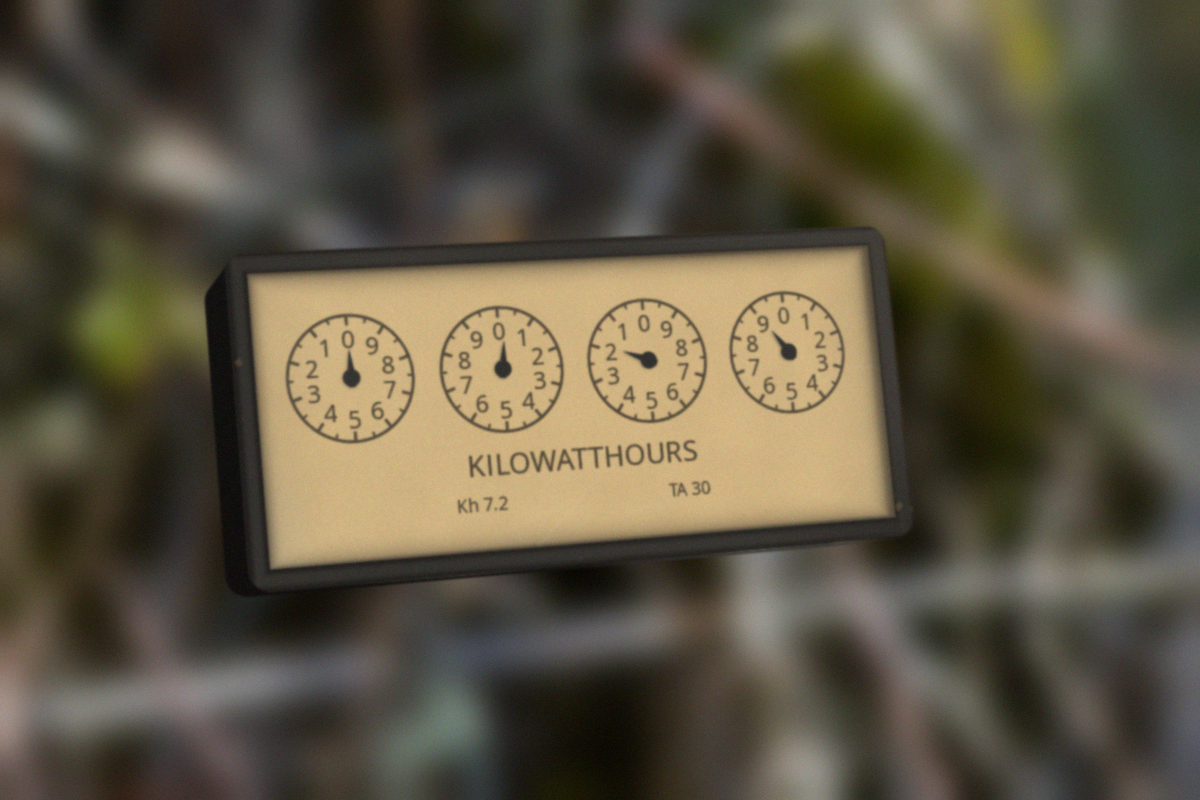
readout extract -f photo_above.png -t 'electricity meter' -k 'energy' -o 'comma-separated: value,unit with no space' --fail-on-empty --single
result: 19,kWh
